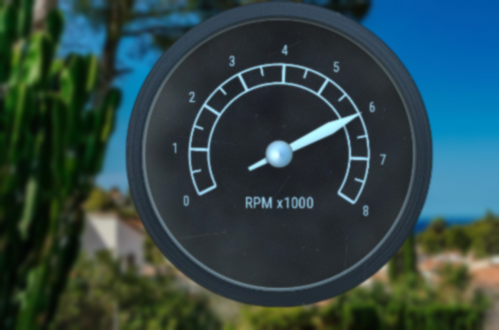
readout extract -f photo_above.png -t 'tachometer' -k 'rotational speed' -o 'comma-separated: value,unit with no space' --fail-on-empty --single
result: 6000,rpm
